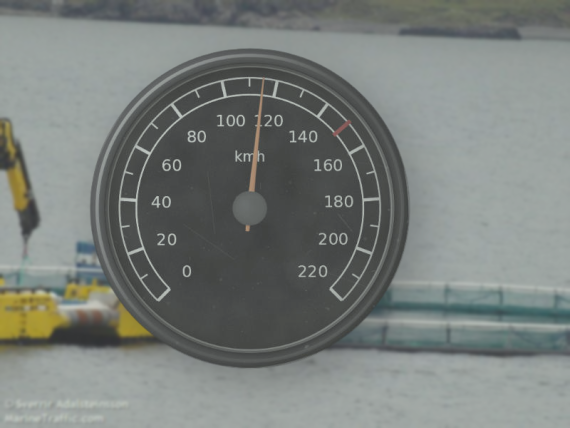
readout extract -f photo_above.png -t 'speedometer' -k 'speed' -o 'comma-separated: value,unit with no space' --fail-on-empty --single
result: 115,km/h
